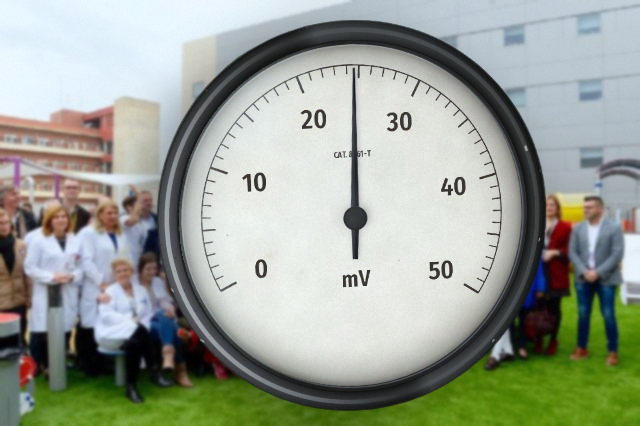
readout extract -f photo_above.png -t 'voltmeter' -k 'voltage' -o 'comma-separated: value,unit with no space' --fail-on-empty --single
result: 24.5,mV
